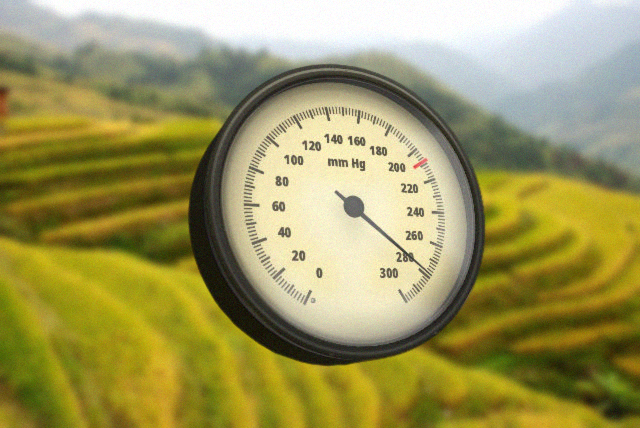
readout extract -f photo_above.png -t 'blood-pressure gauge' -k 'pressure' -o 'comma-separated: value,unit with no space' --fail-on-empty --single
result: 280,mmHg
